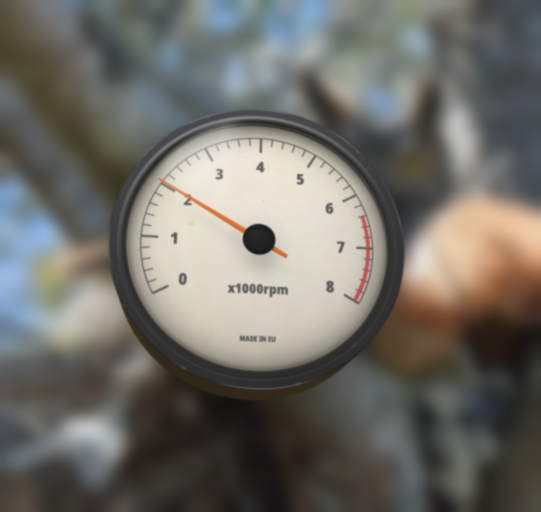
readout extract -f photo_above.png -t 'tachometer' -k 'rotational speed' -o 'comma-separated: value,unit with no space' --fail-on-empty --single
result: 2000,rpm
